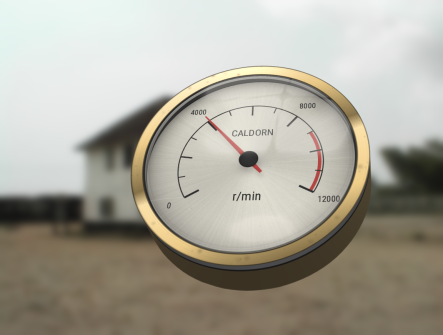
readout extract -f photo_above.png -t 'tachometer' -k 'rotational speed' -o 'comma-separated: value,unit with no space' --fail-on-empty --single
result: 4000,rpm
